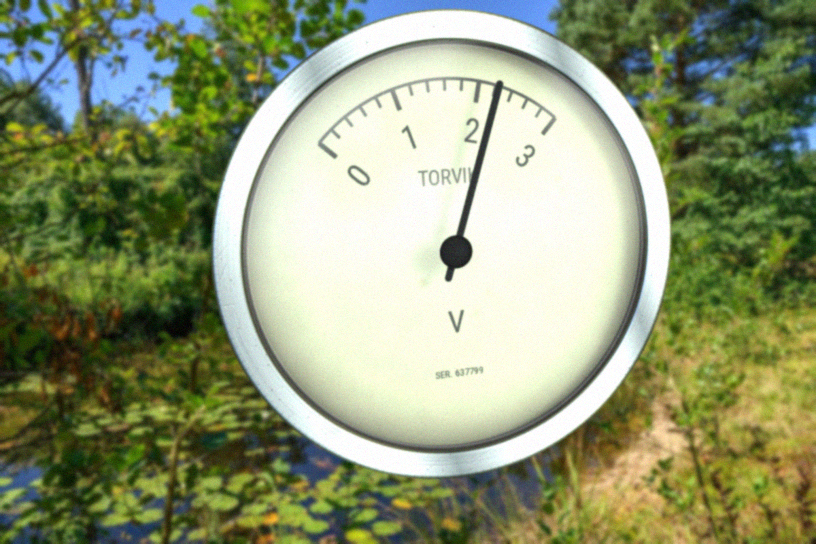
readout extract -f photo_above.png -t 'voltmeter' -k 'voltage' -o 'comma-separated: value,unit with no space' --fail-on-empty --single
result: 2.2,V
